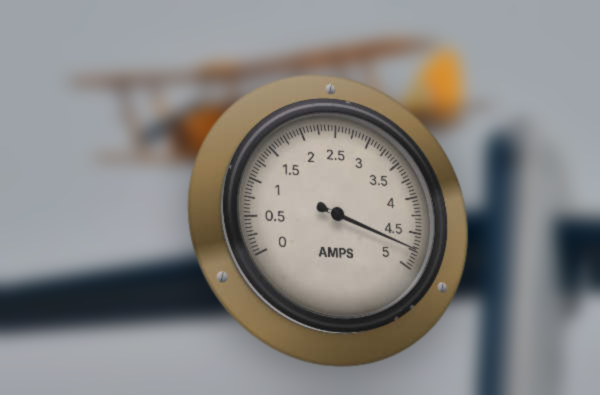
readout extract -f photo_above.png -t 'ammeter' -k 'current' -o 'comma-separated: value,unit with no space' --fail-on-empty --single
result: 4.75,A
